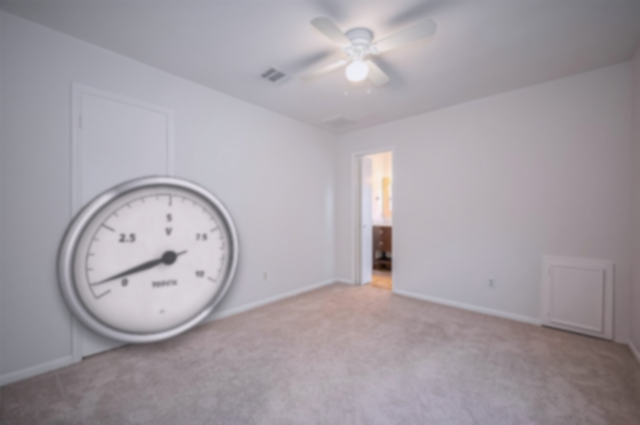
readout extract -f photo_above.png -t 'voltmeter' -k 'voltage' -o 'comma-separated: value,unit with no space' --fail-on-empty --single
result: 0.5,V
